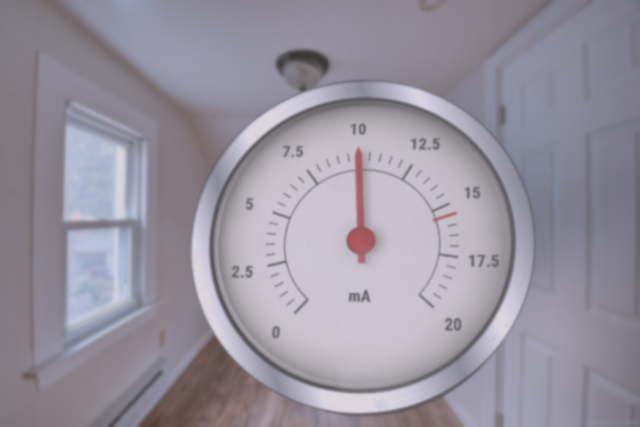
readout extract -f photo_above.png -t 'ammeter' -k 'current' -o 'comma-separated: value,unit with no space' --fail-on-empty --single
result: 10,mA
